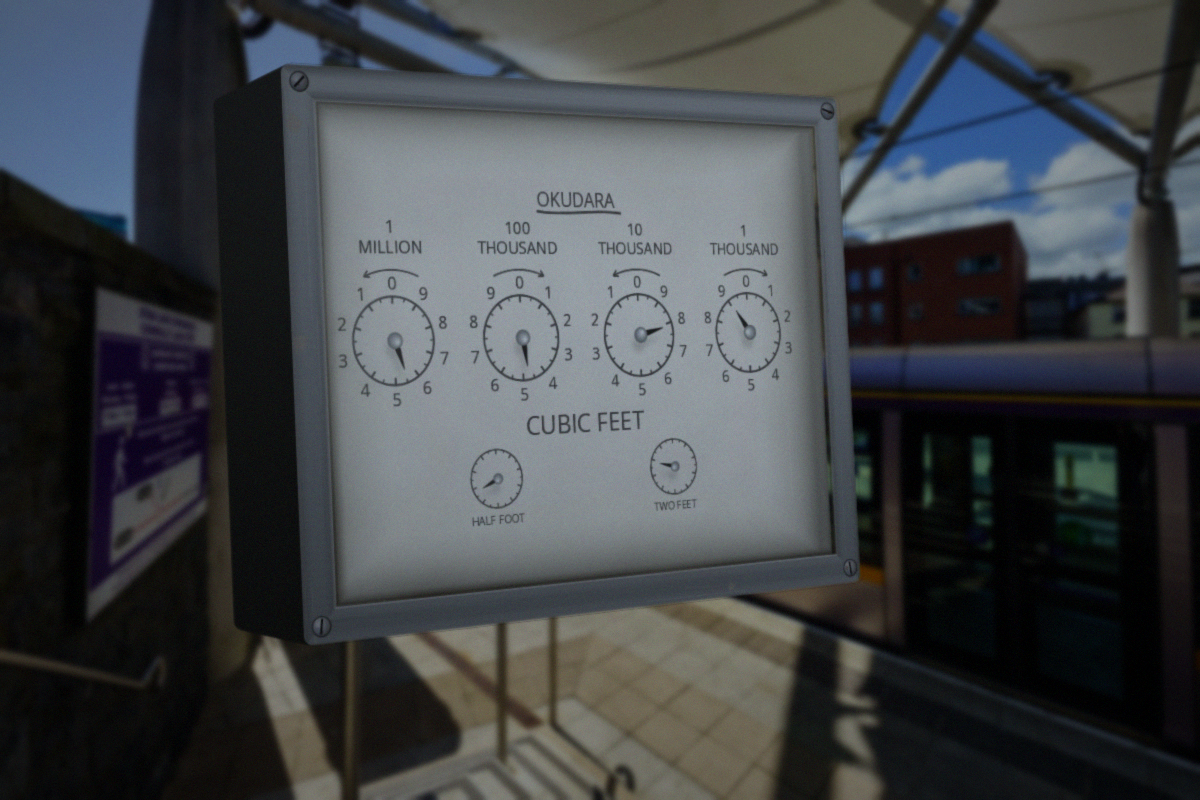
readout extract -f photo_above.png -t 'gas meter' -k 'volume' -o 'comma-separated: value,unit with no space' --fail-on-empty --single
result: 547900,ft³
